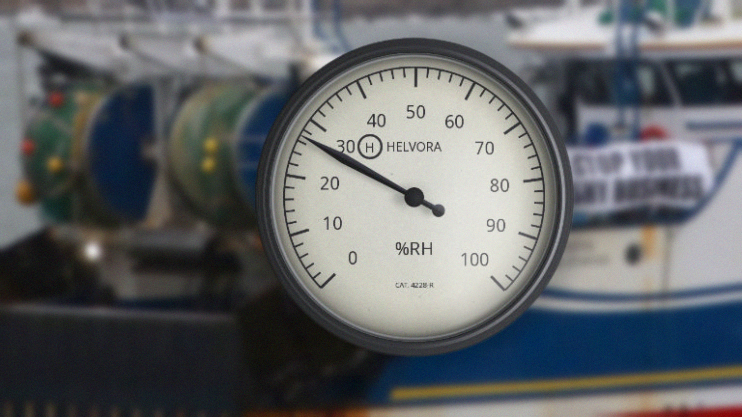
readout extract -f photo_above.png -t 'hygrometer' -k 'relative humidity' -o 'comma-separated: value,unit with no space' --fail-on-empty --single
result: 27,%
